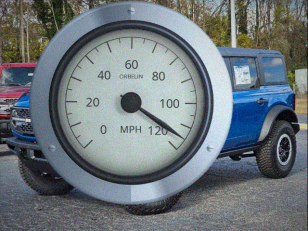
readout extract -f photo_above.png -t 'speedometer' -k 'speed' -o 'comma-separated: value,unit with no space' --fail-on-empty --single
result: 115,mph
